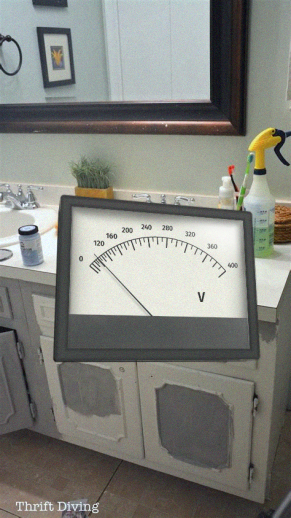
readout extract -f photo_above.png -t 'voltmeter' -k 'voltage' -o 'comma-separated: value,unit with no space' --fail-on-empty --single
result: 80,V
